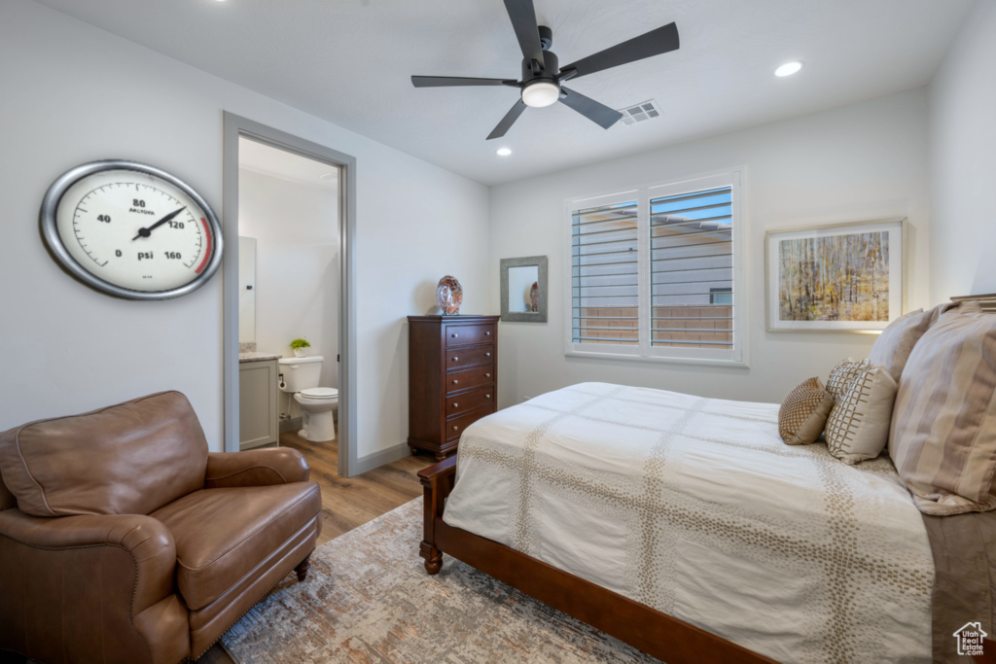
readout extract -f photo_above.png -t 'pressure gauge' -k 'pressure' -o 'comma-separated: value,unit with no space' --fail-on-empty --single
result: 110,psi
